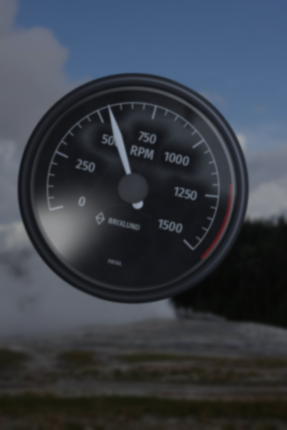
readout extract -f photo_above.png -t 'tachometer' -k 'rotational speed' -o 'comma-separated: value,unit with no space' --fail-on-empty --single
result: 550,rpm
